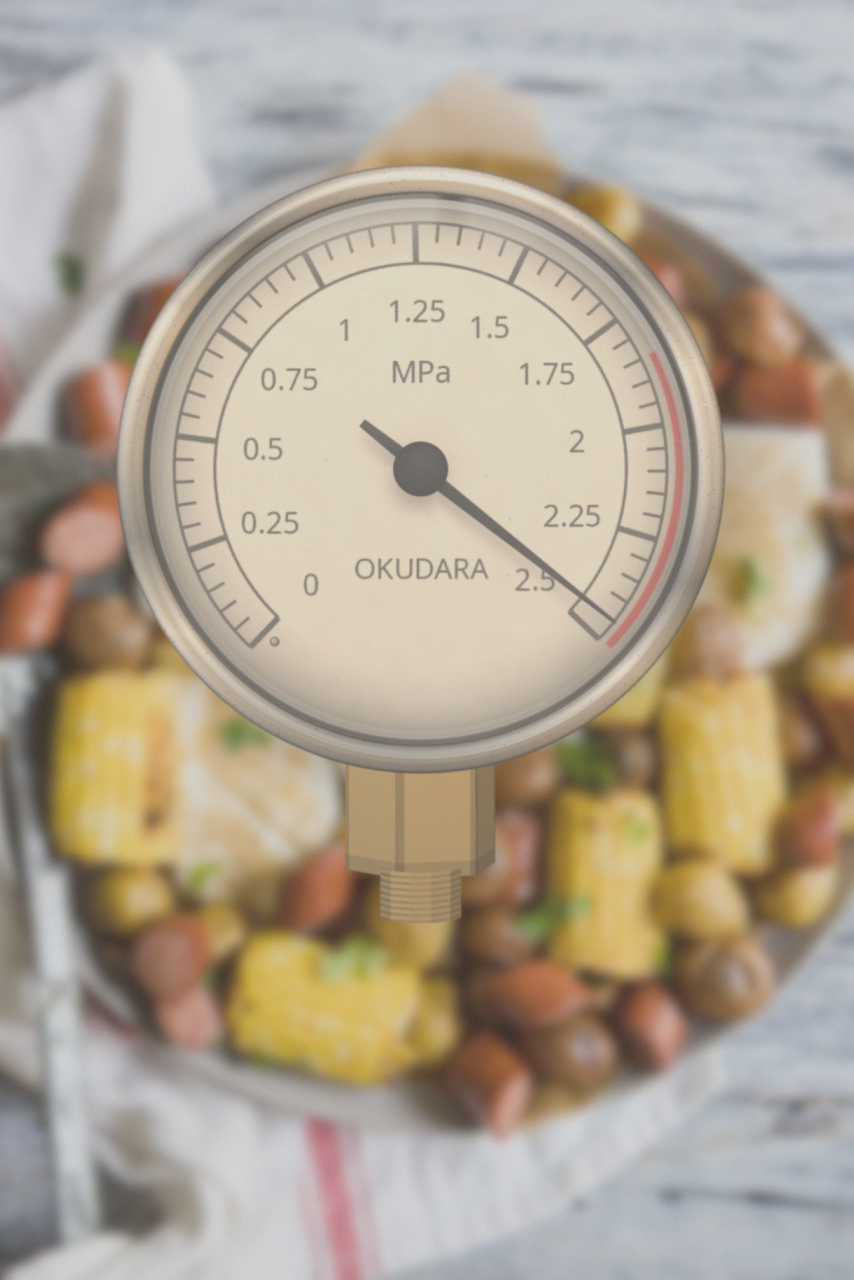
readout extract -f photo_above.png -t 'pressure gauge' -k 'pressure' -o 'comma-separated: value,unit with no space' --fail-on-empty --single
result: 2.45,MPa
